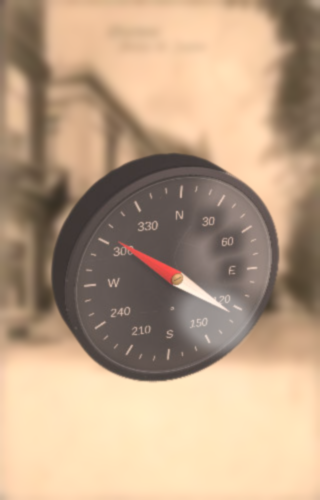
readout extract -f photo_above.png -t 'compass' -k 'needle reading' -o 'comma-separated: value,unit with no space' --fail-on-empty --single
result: 305,°
